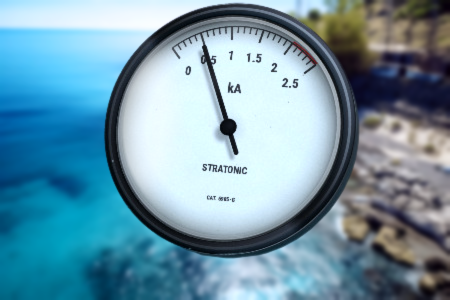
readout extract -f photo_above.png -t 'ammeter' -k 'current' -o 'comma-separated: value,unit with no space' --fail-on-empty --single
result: 0.5,kA
